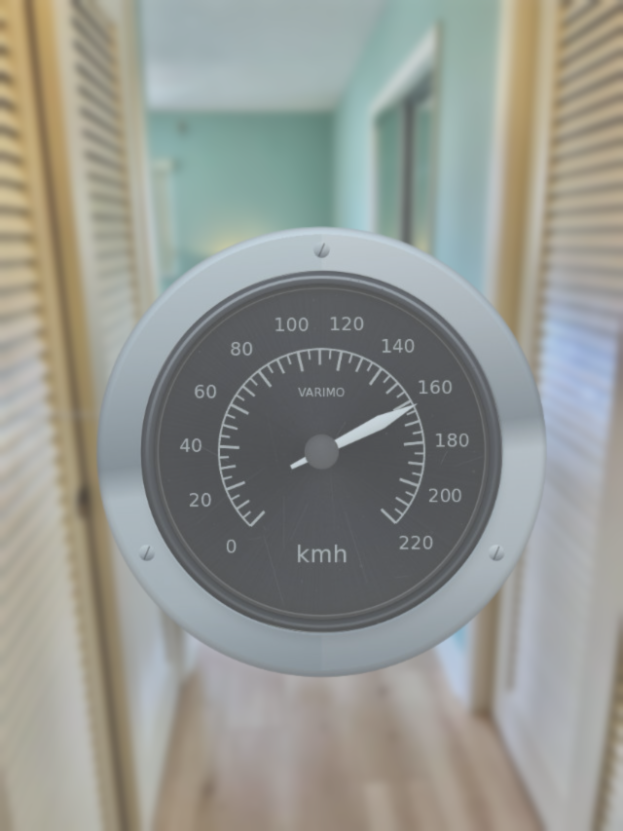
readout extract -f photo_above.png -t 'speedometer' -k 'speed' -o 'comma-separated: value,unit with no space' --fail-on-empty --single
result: 162.5,km/h
